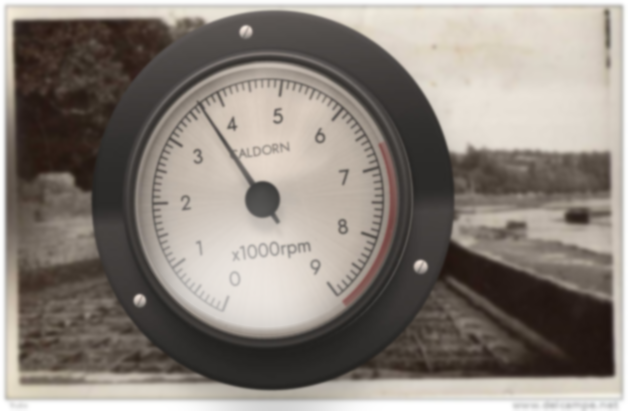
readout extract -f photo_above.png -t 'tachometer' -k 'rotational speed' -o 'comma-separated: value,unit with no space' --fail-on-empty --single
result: 3700,rpm
